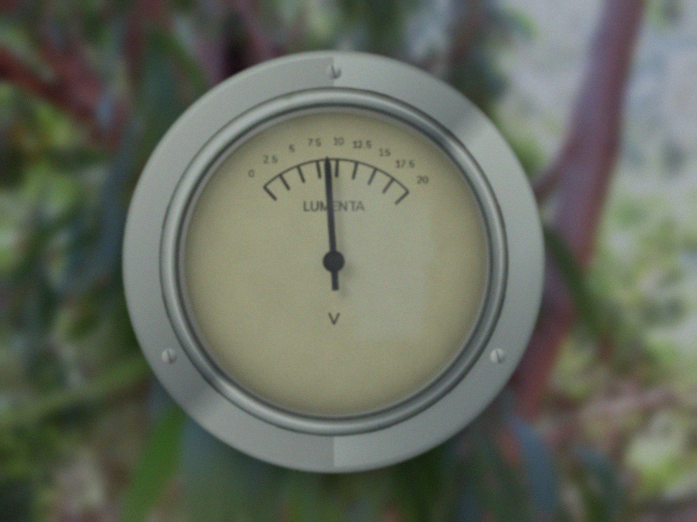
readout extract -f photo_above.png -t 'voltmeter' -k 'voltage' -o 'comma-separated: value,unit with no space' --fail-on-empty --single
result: 8.75,V
